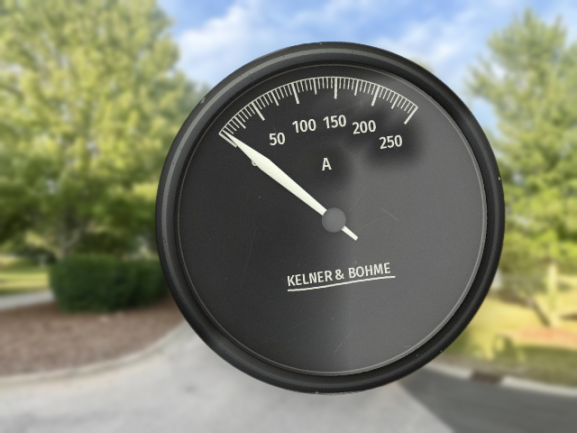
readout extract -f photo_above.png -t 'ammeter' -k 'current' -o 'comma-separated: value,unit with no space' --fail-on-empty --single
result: 5,A
